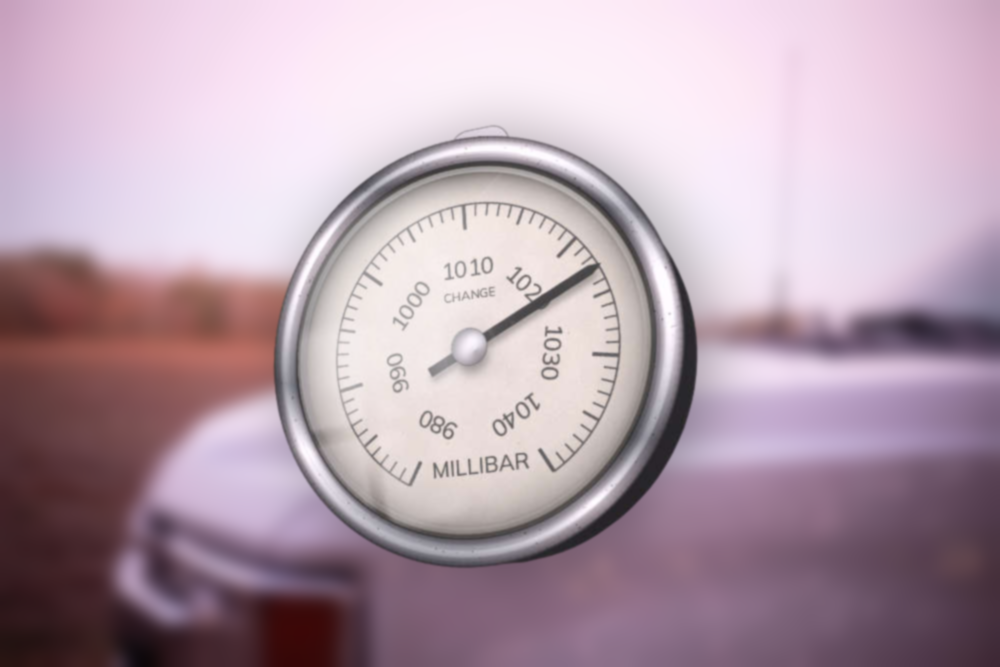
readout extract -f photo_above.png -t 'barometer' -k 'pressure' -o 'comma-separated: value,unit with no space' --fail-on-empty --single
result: 1023,mbar
